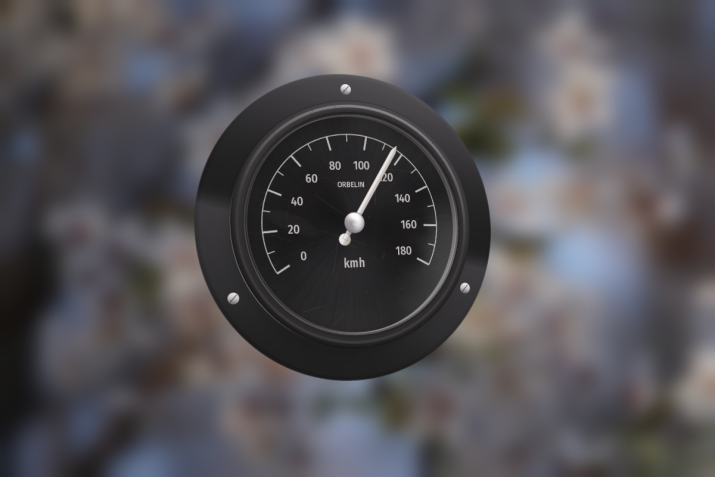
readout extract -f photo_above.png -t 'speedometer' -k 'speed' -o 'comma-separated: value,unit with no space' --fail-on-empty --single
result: 115,km/h
